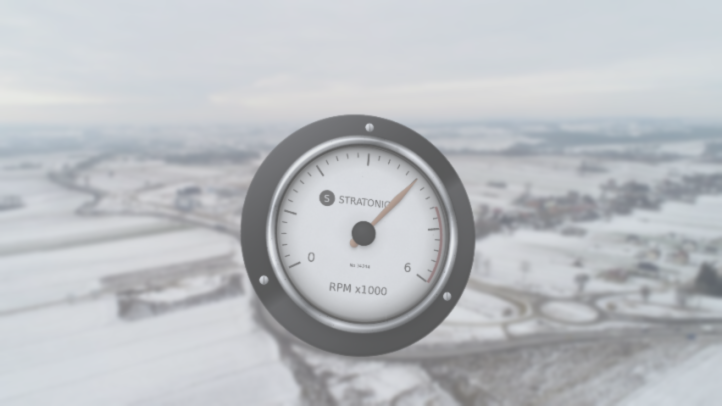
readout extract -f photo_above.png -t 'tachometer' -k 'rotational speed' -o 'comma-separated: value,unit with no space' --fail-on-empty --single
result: 4000,rpm
